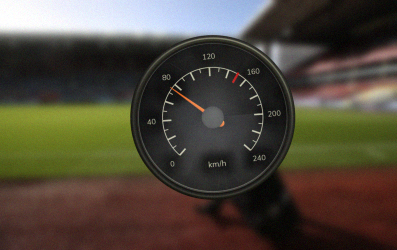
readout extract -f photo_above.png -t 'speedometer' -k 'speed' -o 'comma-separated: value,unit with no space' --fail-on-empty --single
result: 75,km/h
